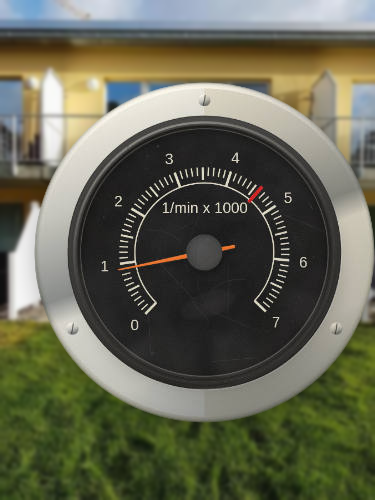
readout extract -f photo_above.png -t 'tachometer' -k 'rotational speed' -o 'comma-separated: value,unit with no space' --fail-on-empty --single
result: 900,rpm
